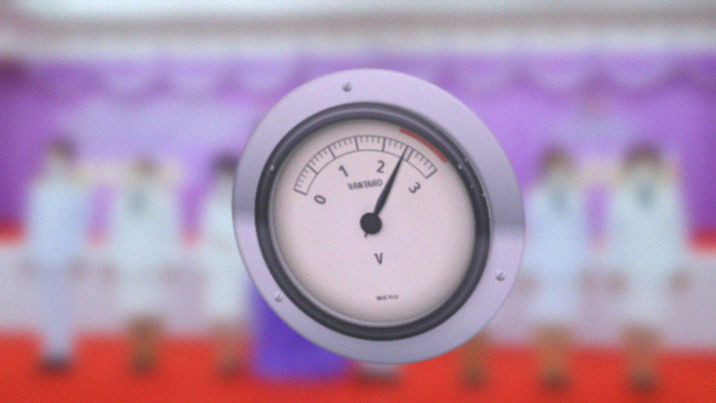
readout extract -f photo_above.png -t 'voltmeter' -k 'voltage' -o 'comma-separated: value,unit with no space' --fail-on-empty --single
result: 2.4,V
